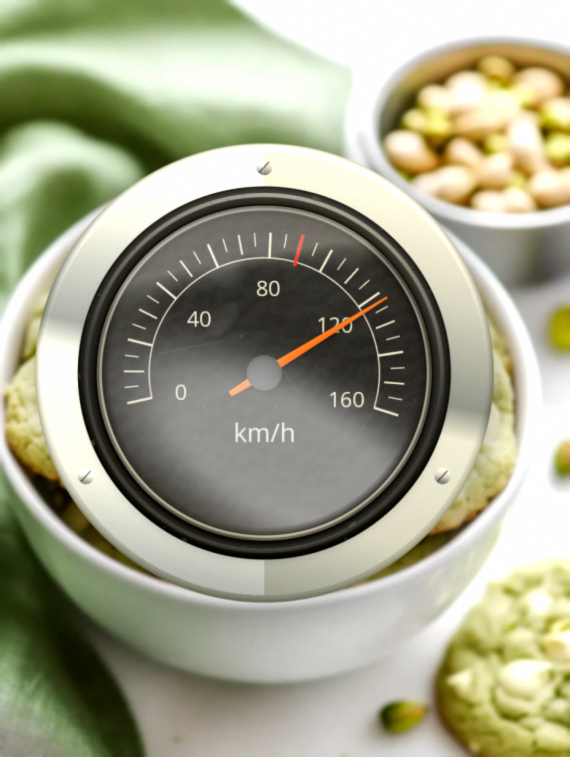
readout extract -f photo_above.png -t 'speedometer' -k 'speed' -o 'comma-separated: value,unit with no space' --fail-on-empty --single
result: 122.5,km/h
